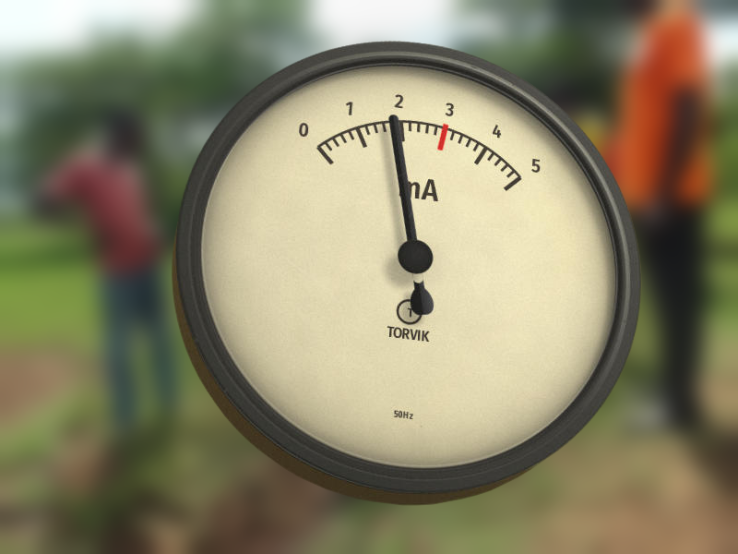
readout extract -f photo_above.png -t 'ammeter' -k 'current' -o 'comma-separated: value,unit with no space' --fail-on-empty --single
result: 1.8,mA
